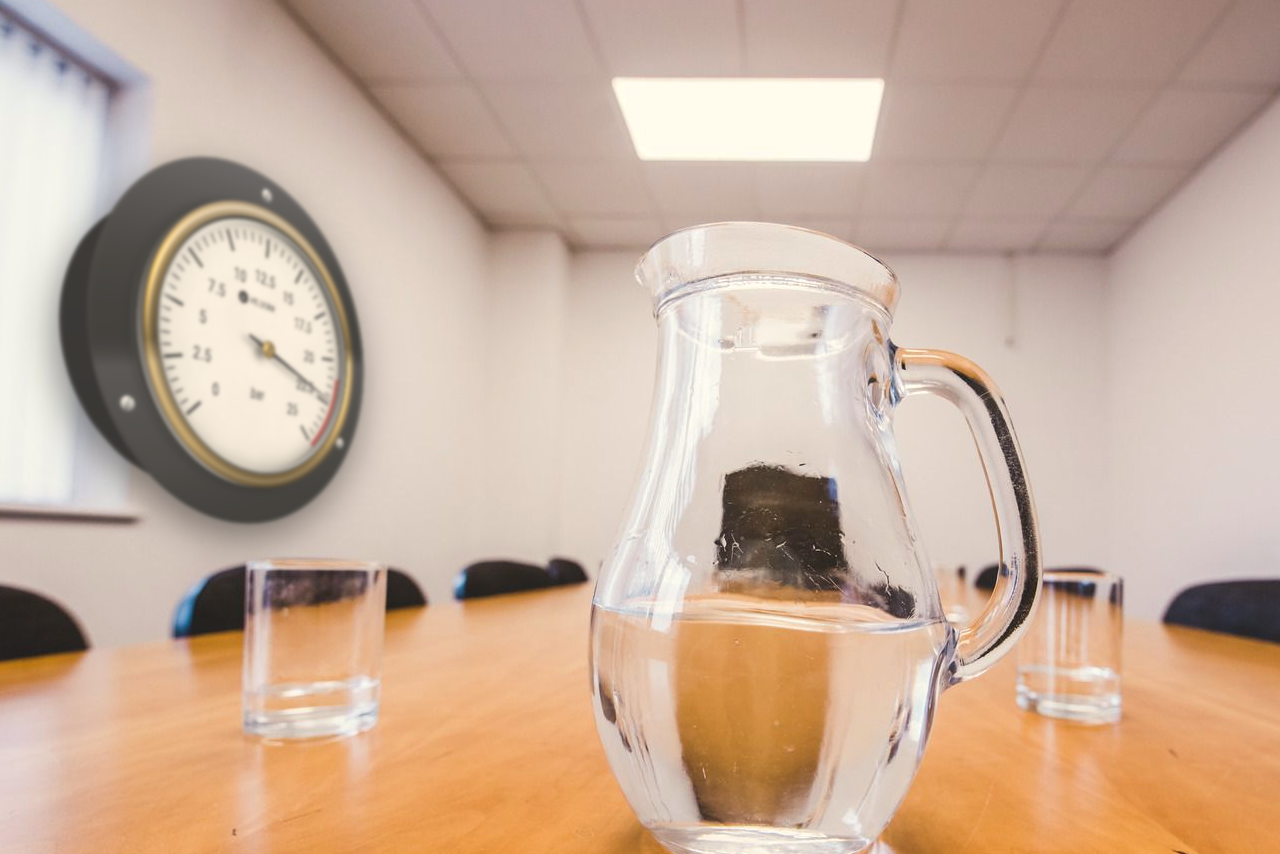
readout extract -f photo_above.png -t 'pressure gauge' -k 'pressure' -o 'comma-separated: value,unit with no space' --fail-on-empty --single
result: 22.5,bar
